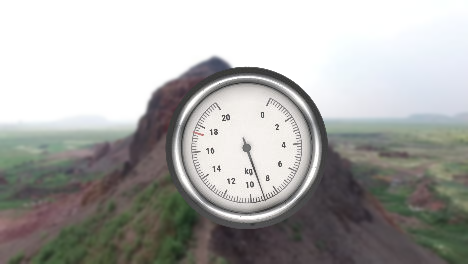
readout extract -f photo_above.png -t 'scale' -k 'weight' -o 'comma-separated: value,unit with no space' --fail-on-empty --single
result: 9,kg
